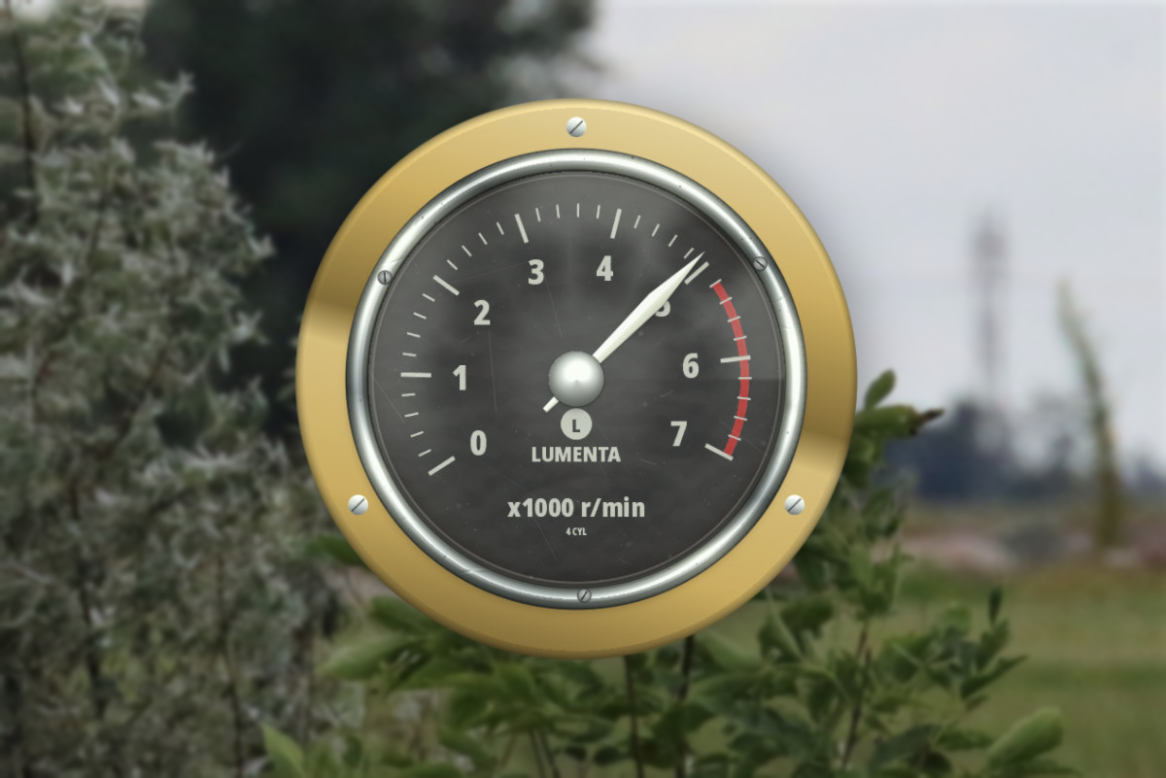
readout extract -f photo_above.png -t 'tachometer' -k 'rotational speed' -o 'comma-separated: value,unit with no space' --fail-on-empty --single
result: 4900,rpm
